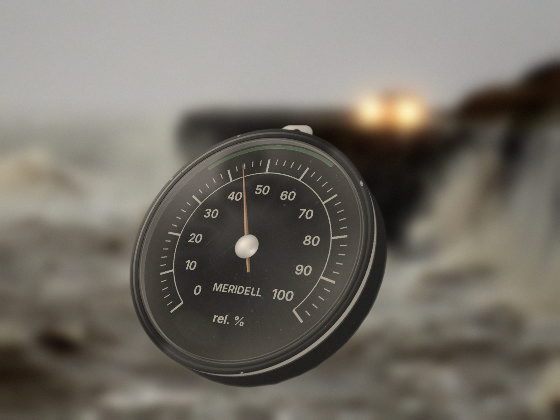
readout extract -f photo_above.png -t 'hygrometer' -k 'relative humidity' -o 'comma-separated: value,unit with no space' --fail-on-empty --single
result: 44,%
